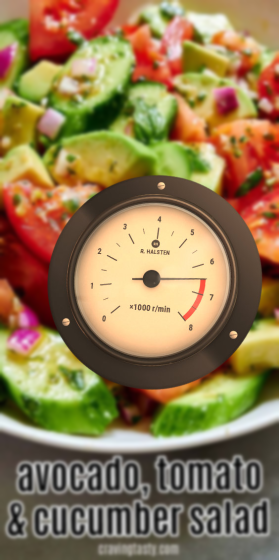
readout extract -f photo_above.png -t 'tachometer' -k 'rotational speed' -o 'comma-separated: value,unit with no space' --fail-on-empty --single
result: 6500,rpm
